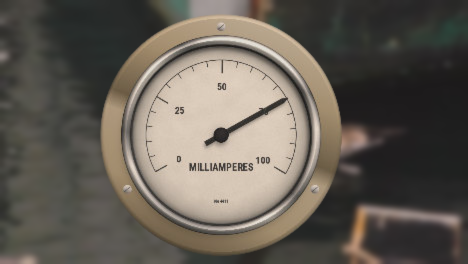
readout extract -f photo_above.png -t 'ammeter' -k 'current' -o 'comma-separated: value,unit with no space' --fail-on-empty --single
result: 75,mA
